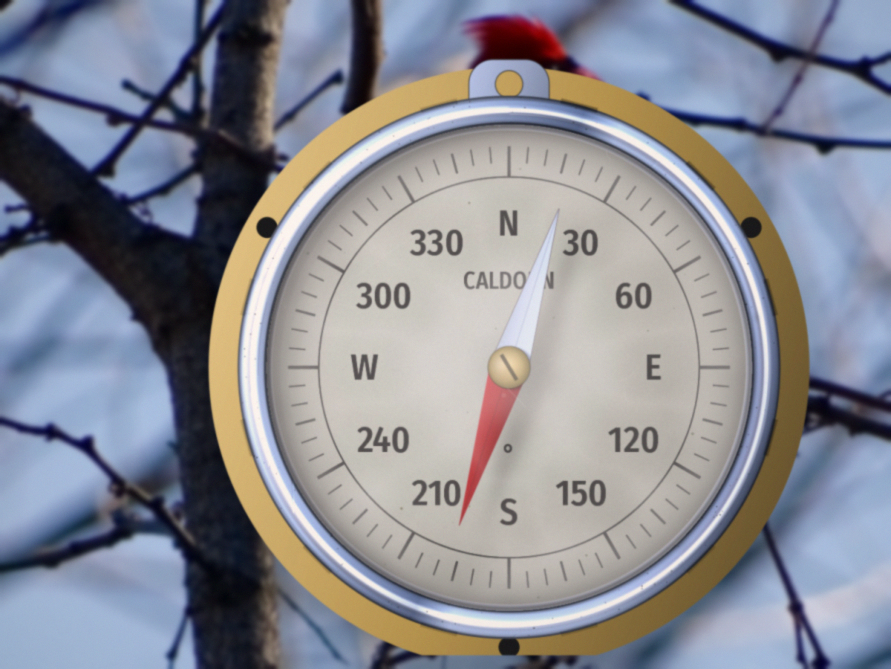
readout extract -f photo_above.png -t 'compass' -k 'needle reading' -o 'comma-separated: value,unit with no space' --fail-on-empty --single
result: 197.5,°
